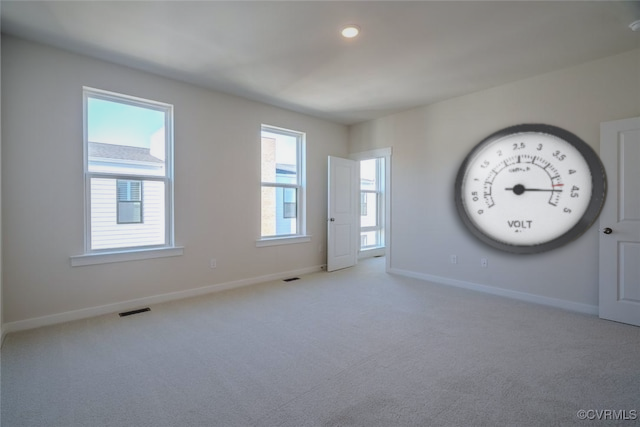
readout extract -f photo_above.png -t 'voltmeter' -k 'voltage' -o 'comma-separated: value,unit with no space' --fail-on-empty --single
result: 4.5,V
